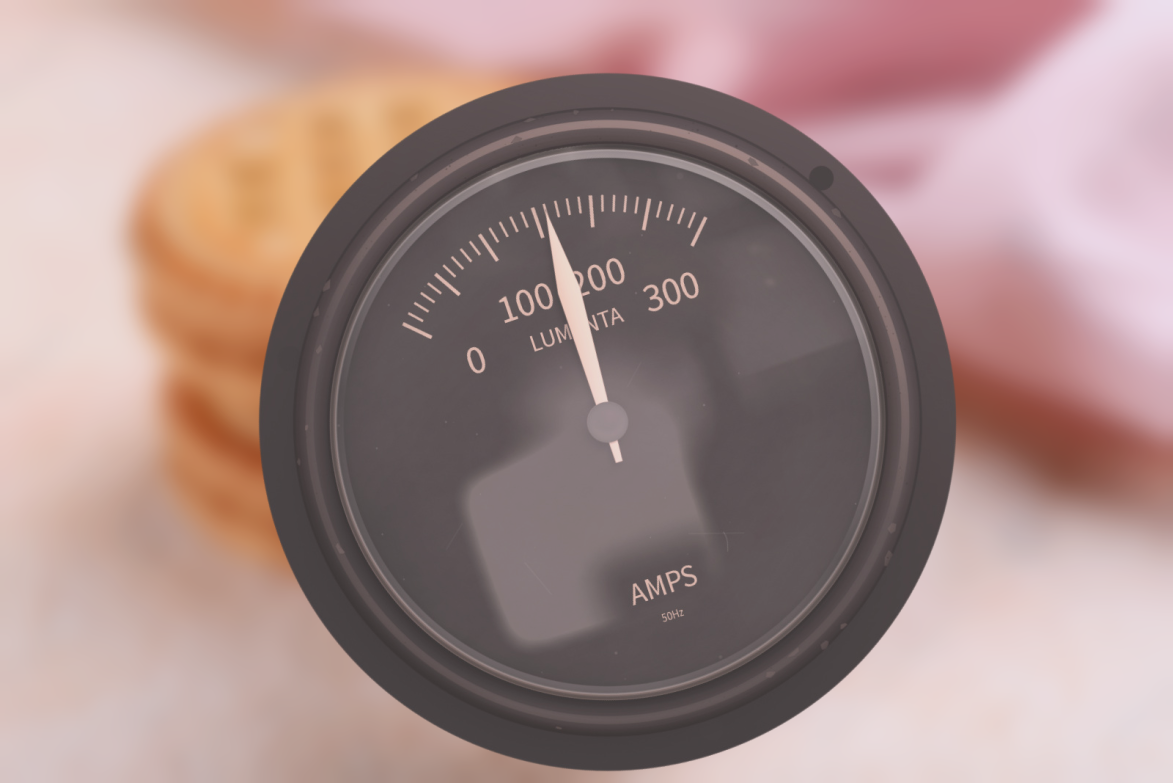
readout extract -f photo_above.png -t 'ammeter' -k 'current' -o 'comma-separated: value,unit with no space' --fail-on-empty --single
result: 160,A
